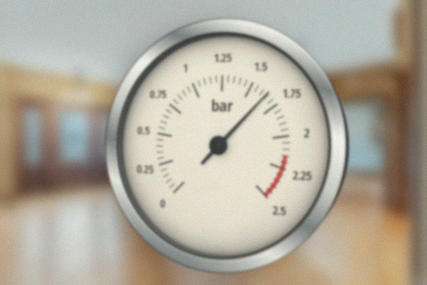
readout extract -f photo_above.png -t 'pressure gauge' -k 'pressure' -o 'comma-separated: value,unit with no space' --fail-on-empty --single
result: 1.65,bar
